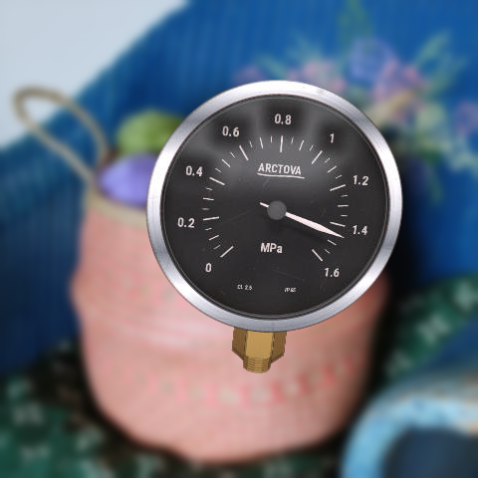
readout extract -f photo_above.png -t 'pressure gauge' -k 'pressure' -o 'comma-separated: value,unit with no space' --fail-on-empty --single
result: 1.45,MPa
